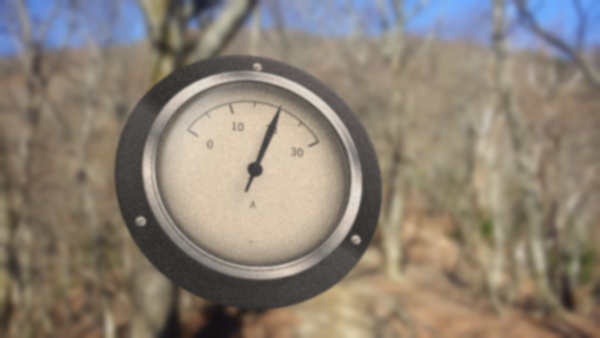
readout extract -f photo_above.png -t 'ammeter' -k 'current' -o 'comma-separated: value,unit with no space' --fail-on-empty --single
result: 20,A
